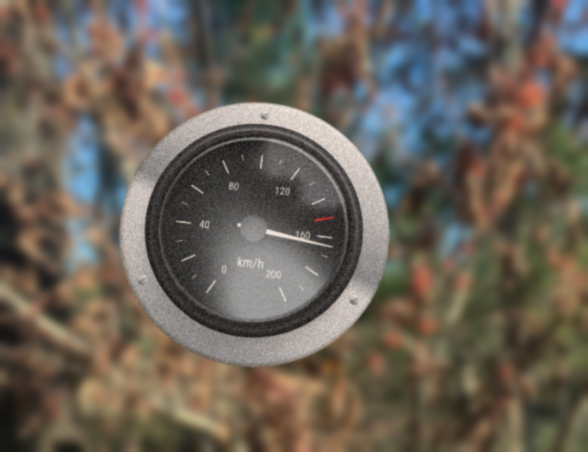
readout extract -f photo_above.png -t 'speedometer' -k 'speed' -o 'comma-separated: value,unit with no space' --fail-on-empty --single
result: 165,km/h
